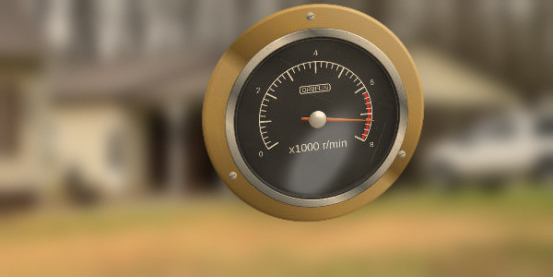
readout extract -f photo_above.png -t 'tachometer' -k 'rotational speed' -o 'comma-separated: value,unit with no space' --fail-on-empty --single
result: 7200,rpm
